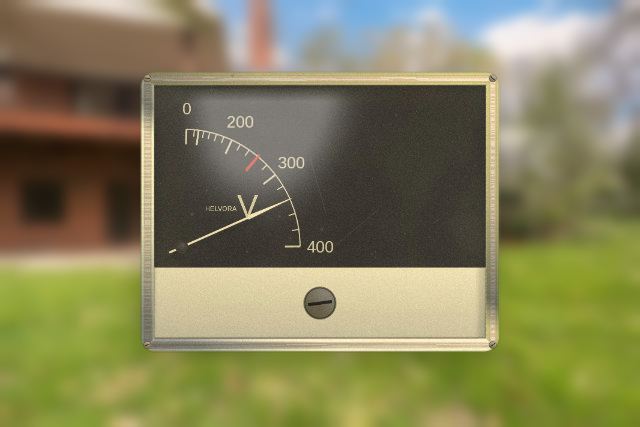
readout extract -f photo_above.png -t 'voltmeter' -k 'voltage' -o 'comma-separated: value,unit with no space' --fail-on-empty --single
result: 340,V
